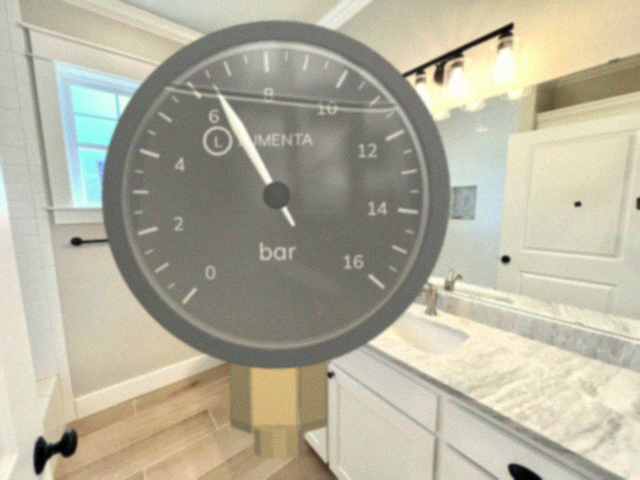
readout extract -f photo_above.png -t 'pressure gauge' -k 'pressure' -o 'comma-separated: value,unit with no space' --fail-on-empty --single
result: 6.5,bar
